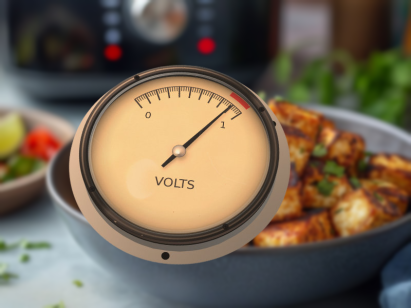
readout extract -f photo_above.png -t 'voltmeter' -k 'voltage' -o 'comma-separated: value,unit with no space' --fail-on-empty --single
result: 0.9,V
